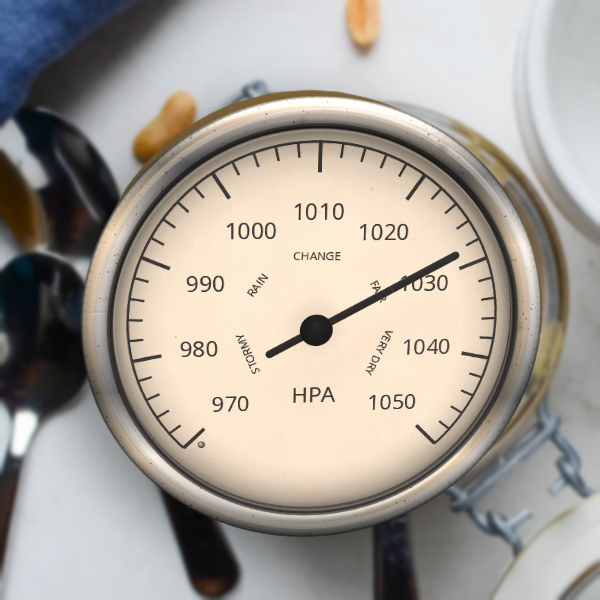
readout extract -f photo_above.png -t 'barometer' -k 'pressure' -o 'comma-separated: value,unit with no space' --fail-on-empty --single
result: 1028,hPa
